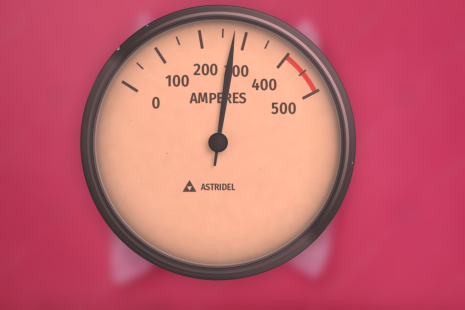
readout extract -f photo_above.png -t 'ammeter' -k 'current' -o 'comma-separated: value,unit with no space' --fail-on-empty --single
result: 275,A
